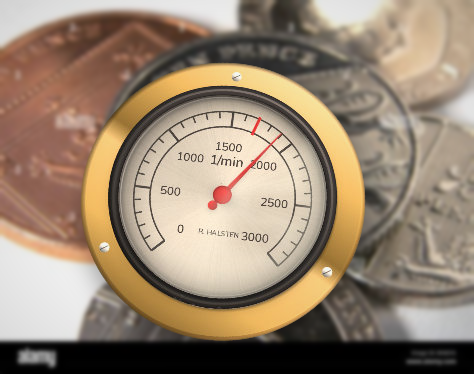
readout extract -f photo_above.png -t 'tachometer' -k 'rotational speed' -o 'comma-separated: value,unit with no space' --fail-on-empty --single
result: 1900,rpm
